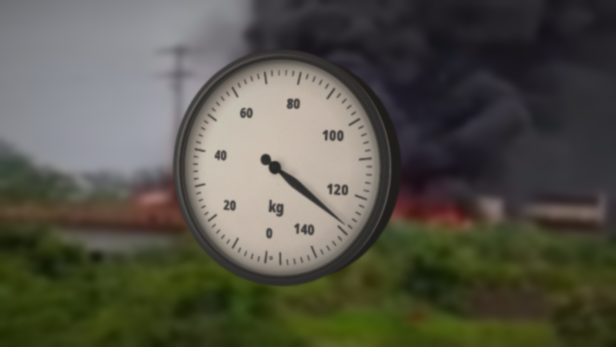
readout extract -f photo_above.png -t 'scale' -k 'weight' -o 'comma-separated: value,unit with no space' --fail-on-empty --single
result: 128,kg
